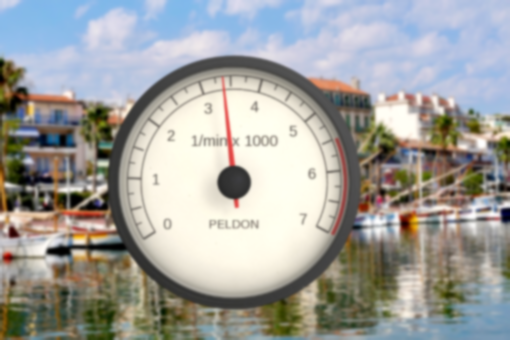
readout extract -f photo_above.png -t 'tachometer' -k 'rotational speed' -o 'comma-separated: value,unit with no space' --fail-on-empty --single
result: 3375,rpm
